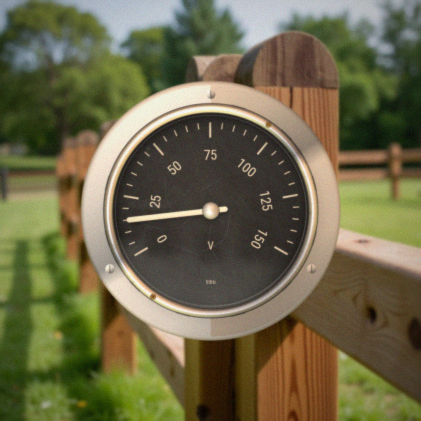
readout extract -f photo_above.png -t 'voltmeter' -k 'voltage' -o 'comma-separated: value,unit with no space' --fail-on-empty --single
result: 15,V
